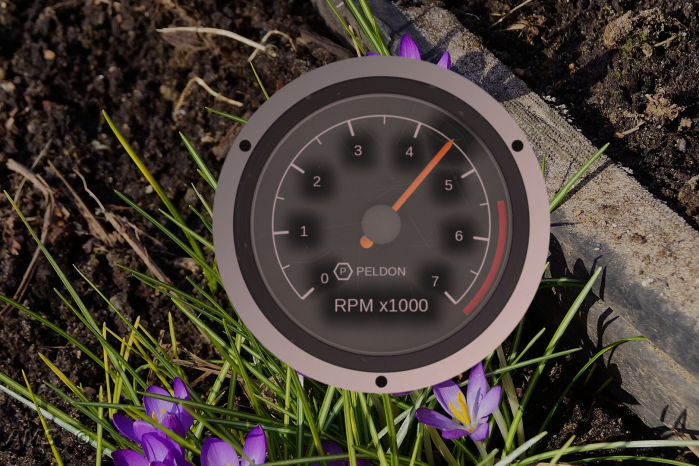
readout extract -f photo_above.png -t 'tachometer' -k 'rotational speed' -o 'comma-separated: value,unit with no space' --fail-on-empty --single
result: 4500,rpm
